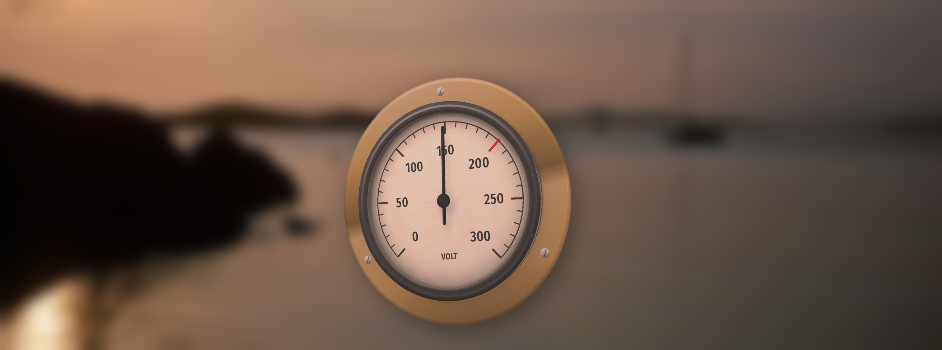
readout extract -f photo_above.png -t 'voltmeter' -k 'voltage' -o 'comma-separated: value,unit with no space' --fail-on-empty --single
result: 150,V
